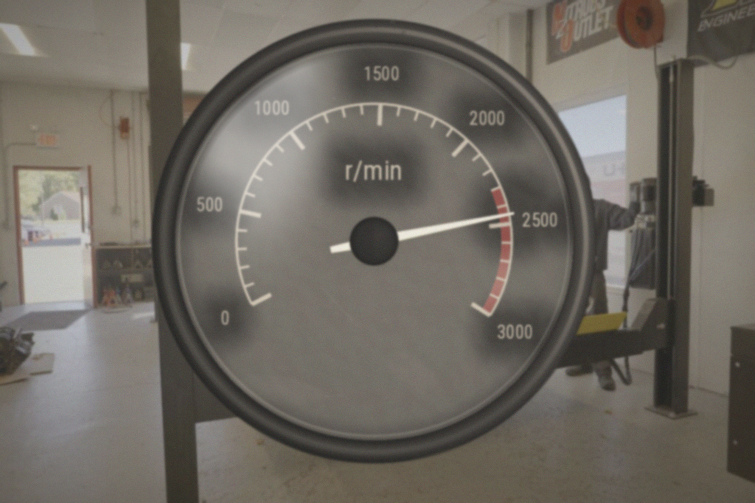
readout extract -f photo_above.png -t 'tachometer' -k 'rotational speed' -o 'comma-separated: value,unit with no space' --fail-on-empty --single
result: 2450,rpm
